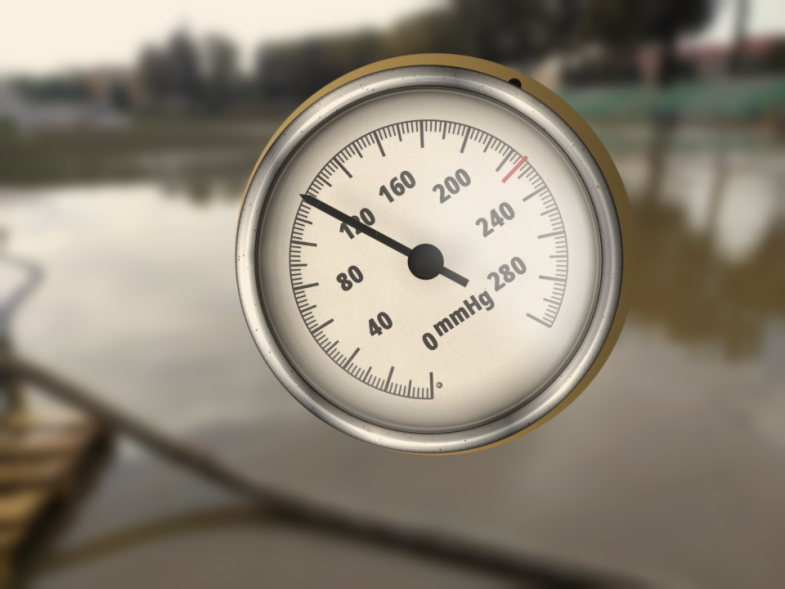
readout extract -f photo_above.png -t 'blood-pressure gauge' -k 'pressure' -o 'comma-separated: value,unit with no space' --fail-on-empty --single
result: 120,mmHg
